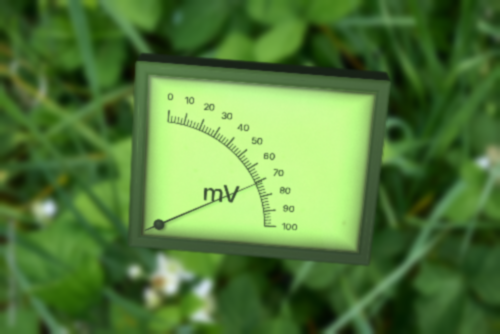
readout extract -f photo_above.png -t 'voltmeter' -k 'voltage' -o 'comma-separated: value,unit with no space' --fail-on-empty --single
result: 70,mV
